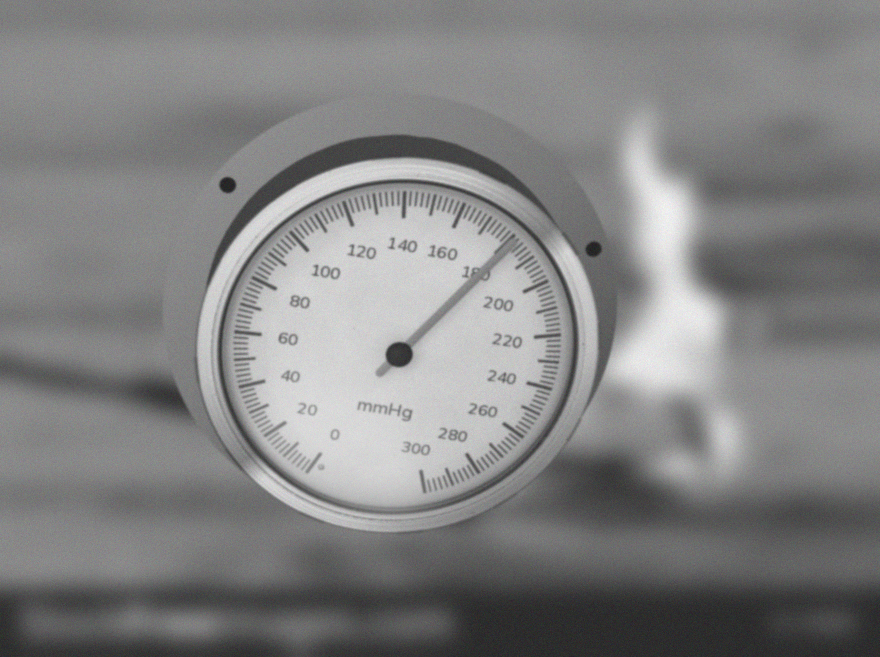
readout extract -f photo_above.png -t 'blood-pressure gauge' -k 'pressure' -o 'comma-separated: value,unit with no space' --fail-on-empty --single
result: 180,mmHg
